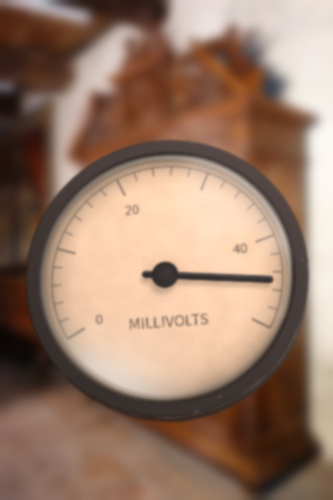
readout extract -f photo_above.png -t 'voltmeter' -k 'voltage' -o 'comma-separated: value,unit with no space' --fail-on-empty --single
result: 45,mV
